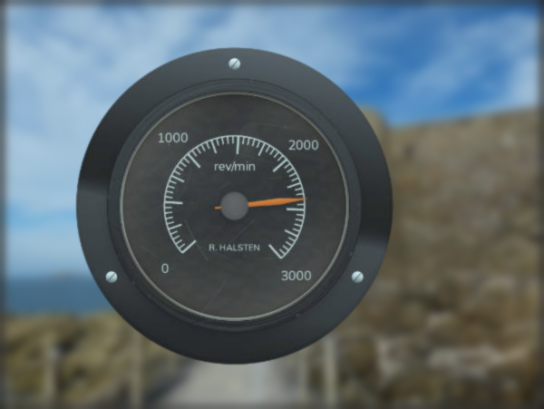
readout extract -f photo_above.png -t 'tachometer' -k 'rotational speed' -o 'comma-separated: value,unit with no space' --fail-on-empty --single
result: 2400,rpm
